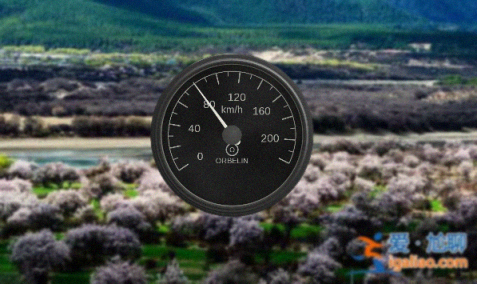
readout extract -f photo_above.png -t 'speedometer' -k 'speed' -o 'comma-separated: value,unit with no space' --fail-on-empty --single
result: 80,km/h
